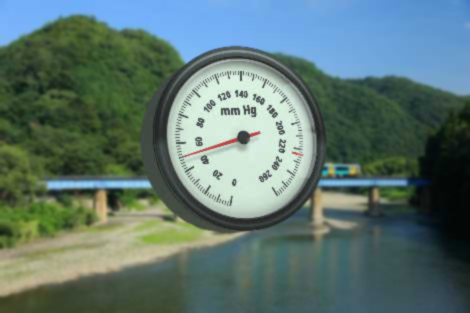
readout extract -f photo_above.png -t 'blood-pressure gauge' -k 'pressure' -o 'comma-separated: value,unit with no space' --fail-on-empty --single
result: 50,mmHg
